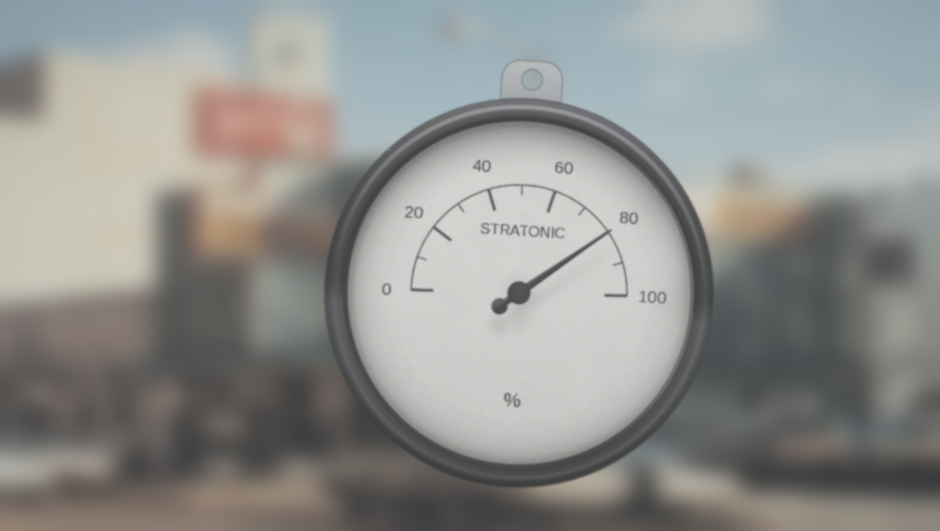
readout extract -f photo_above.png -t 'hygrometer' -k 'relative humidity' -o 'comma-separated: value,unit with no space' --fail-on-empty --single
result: 80,%
